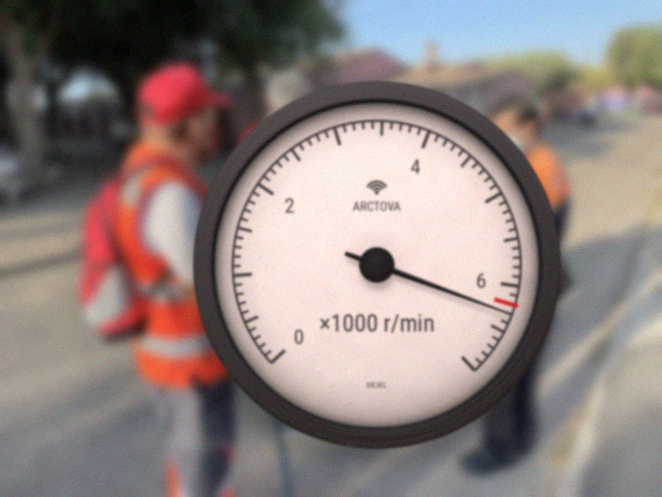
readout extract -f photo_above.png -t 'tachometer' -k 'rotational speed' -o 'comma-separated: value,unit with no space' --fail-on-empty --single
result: 6300,rpm
